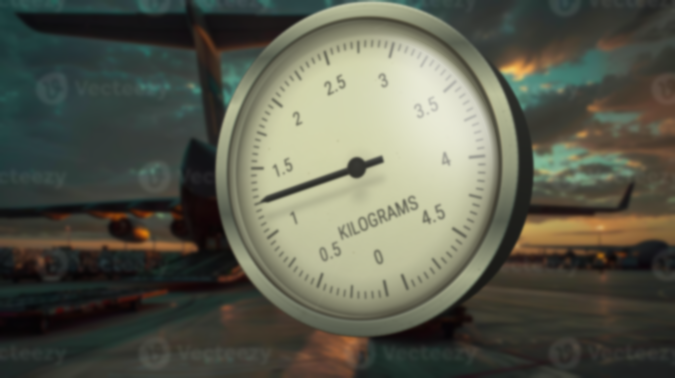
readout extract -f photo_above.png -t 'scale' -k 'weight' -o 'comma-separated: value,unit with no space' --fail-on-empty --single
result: 1.25,kg
